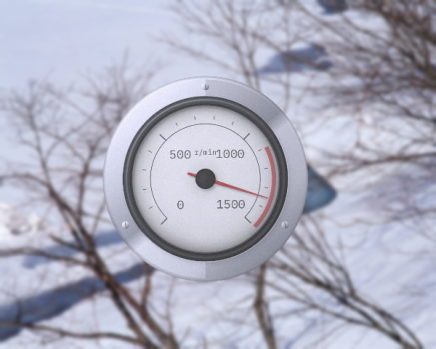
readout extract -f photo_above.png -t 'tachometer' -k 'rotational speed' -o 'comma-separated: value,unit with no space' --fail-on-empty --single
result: 1350,rpm
